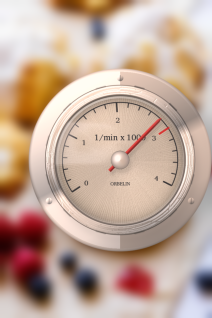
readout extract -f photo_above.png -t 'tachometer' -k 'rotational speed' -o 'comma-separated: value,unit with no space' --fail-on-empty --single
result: 2800,rpm
